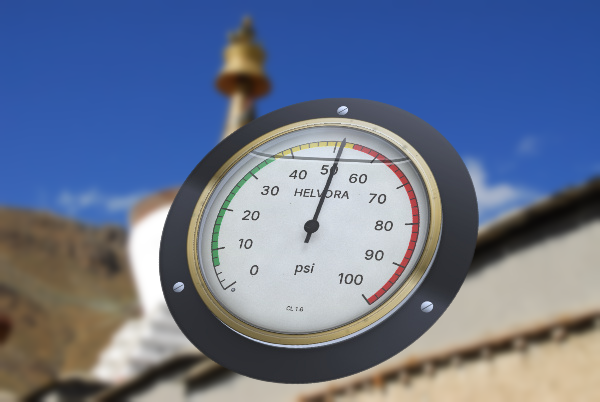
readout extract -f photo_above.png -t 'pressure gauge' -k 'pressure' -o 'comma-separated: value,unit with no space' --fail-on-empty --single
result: 52,psi
